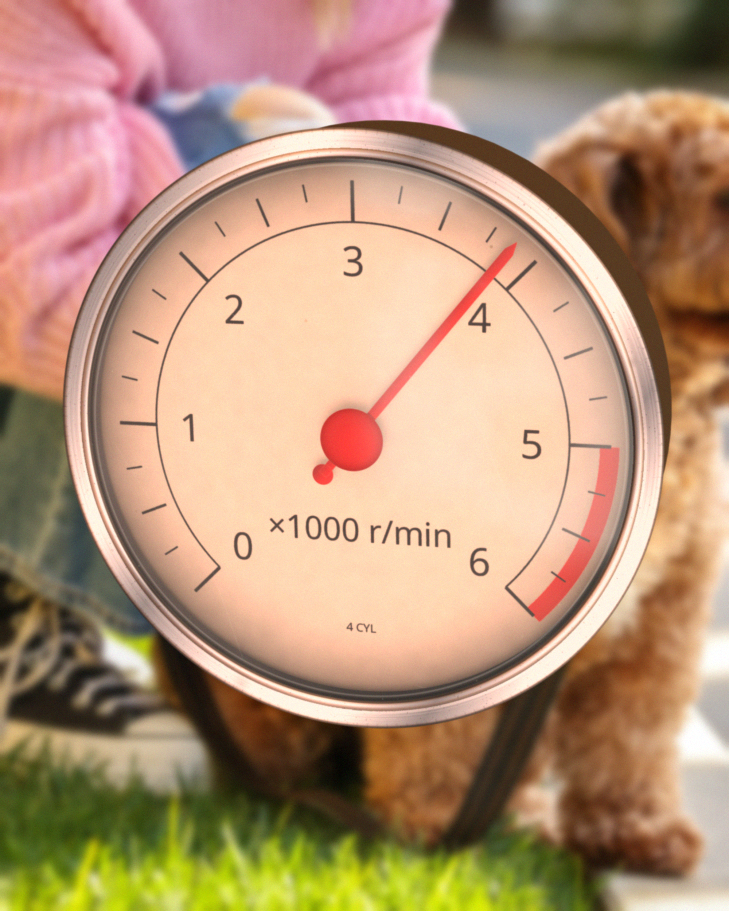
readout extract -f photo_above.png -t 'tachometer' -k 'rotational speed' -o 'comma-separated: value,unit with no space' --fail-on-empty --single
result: 3875,rpm
